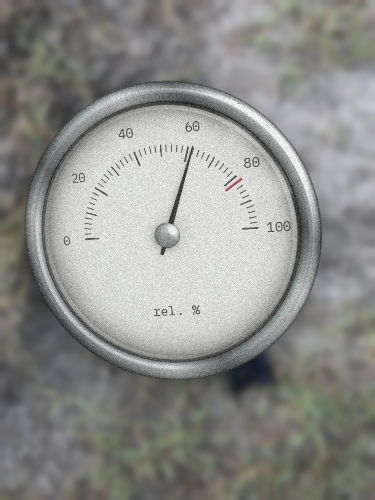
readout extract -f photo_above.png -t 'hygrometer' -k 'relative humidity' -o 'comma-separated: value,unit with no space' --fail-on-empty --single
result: 62,%
